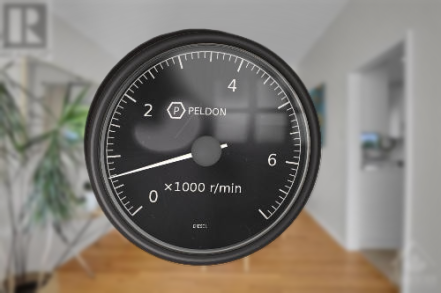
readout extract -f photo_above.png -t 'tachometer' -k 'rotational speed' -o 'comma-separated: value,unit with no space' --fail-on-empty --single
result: 700,rpm
